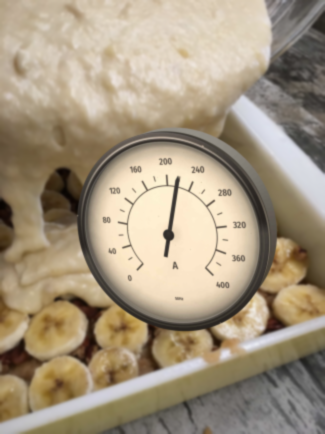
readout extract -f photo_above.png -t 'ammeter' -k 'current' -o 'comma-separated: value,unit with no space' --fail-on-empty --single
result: 220,A
